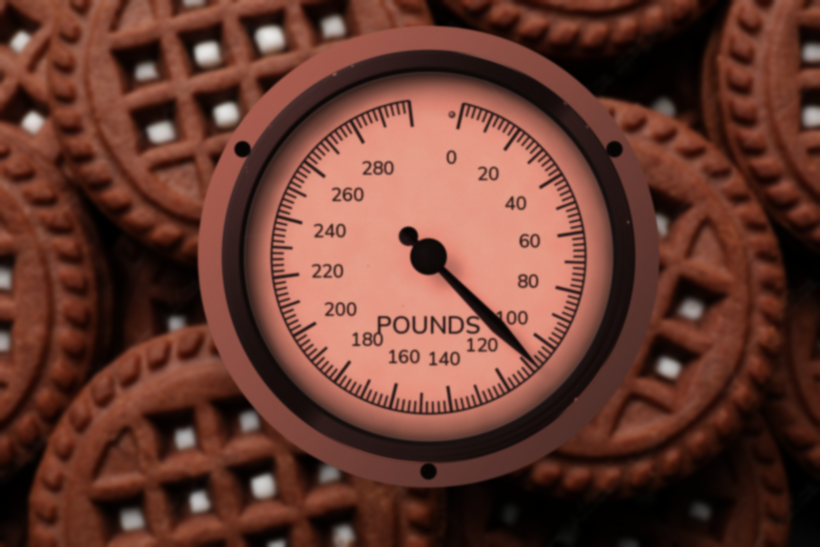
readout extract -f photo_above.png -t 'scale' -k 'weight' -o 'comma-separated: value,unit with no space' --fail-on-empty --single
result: 108,lb
